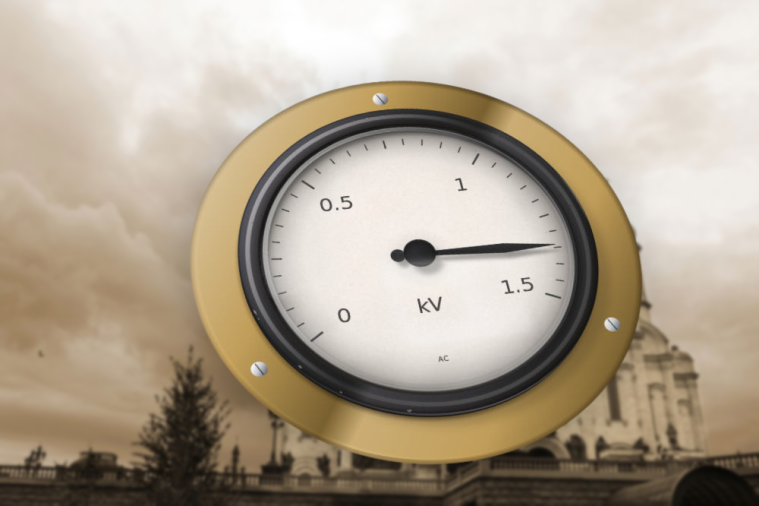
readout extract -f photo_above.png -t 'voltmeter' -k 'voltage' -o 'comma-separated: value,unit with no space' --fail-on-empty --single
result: 1.35,kV
